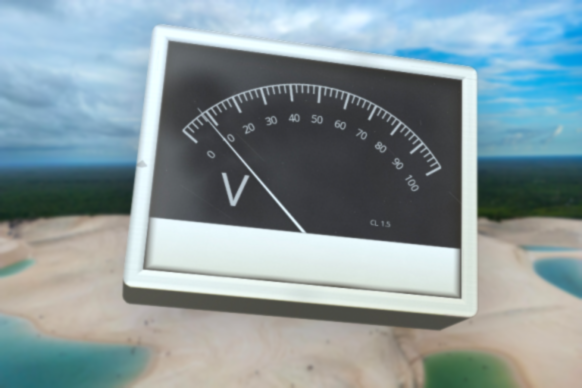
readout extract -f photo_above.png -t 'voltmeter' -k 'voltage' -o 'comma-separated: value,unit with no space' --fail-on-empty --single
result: 8,V
